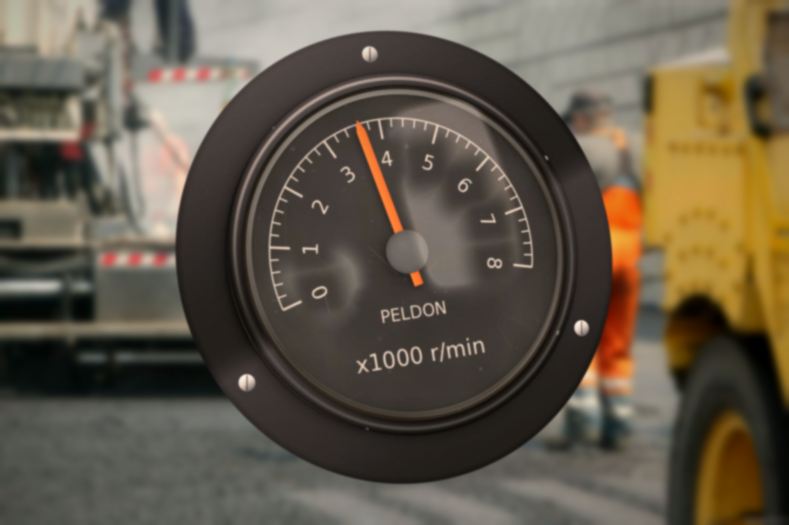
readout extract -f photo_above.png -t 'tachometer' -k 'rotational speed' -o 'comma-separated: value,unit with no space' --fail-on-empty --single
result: 3600,rpm
